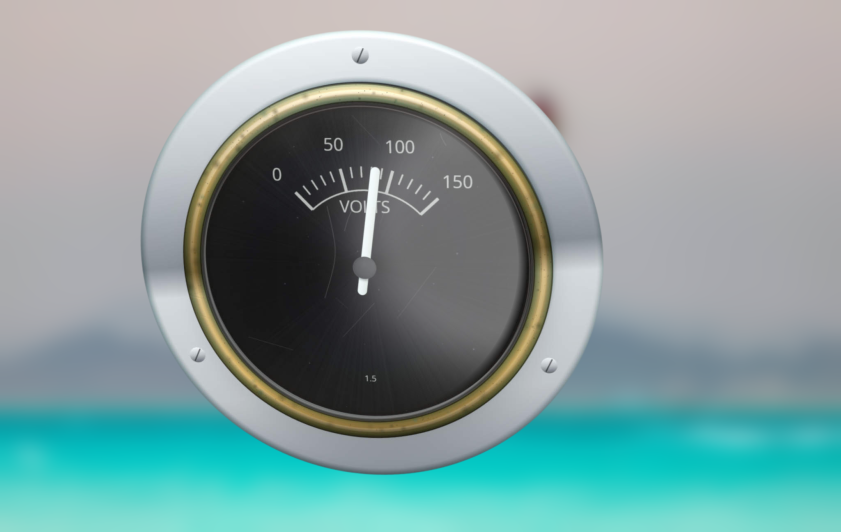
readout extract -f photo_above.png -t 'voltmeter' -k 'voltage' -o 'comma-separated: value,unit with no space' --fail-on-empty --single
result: 85,V
